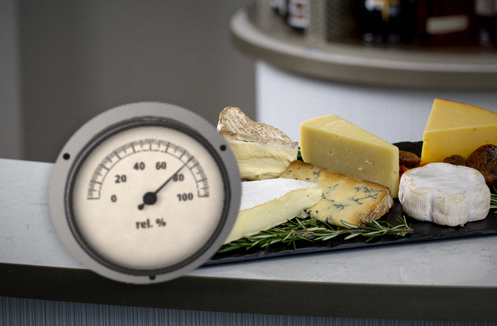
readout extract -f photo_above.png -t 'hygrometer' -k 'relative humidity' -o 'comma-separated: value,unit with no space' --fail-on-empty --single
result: 75,%
